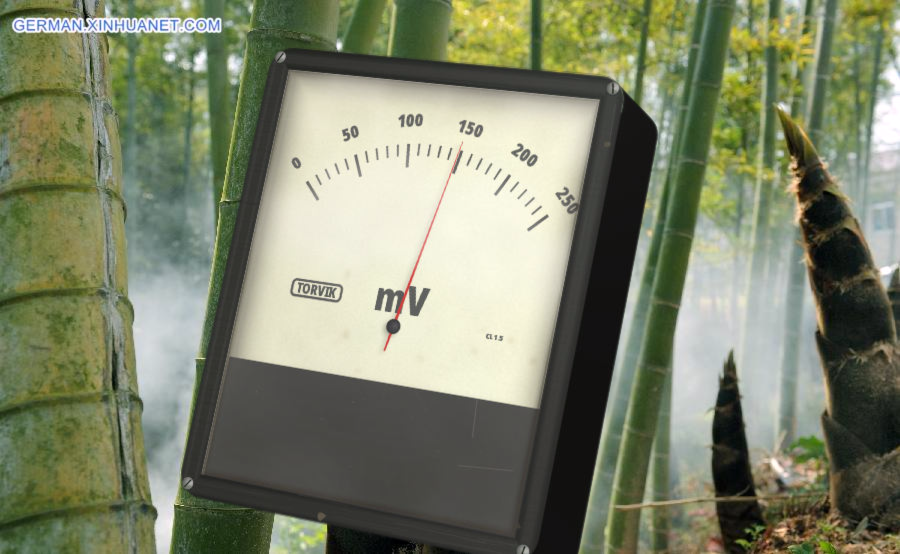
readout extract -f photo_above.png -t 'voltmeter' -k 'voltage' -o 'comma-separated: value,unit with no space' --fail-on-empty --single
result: 150,mV
